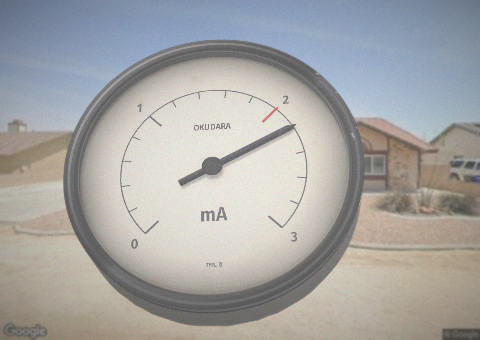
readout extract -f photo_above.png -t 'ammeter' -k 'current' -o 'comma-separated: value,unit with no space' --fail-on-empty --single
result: 2.2,mA
